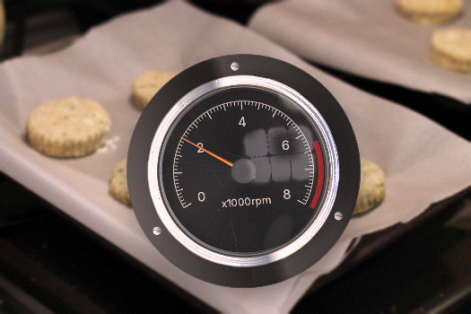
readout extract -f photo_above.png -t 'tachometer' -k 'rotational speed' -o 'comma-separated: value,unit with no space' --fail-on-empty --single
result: 2000,rpm
